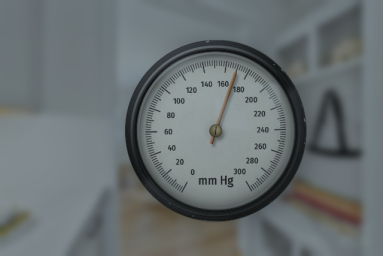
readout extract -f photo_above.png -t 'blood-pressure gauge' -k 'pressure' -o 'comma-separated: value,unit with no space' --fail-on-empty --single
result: 170,mmHg
